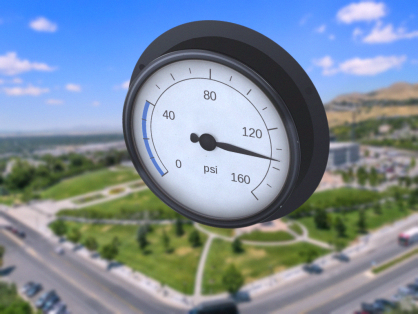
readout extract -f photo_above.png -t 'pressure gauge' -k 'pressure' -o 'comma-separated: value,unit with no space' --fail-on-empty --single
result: 135,psi
